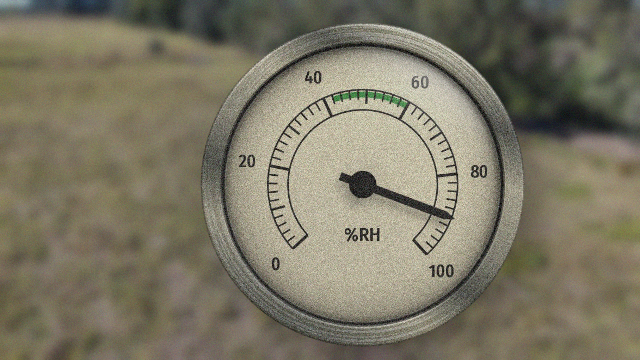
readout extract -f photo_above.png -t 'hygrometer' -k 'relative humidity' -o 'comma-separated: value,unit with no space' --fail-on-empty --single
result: 90,%
